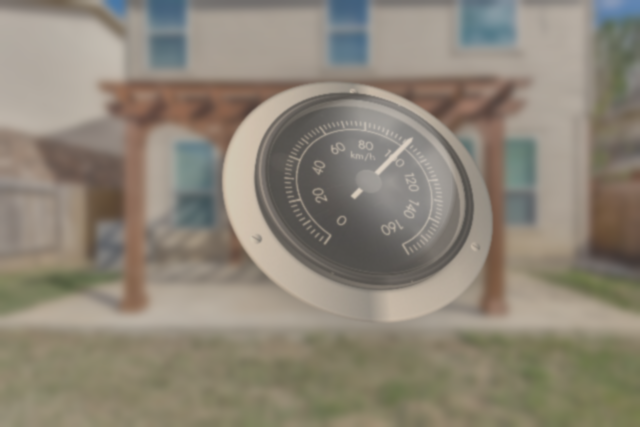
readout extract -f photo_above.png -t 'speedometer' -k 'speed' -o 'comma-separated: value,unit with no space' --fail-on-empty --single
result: 100,km/h
